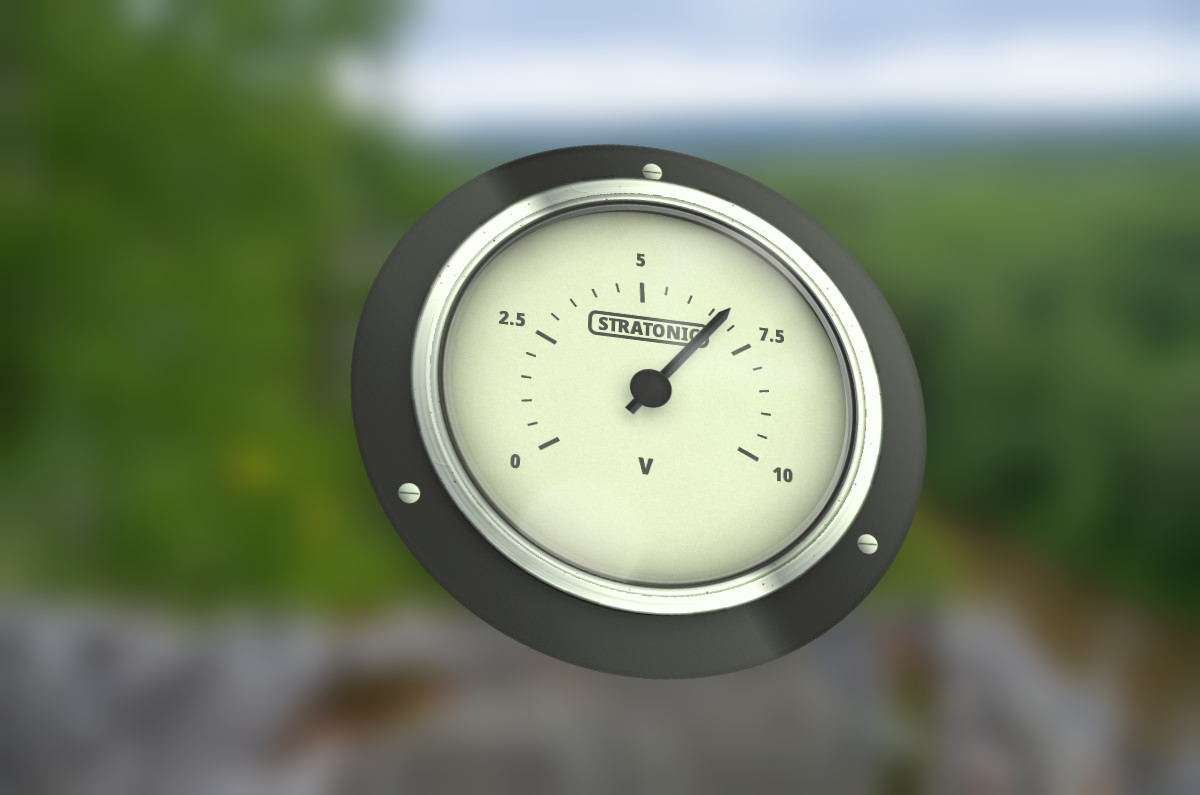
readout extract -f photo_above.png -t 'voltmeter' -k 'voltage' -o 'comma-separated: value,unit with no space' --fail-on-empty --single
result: 6.75,V
